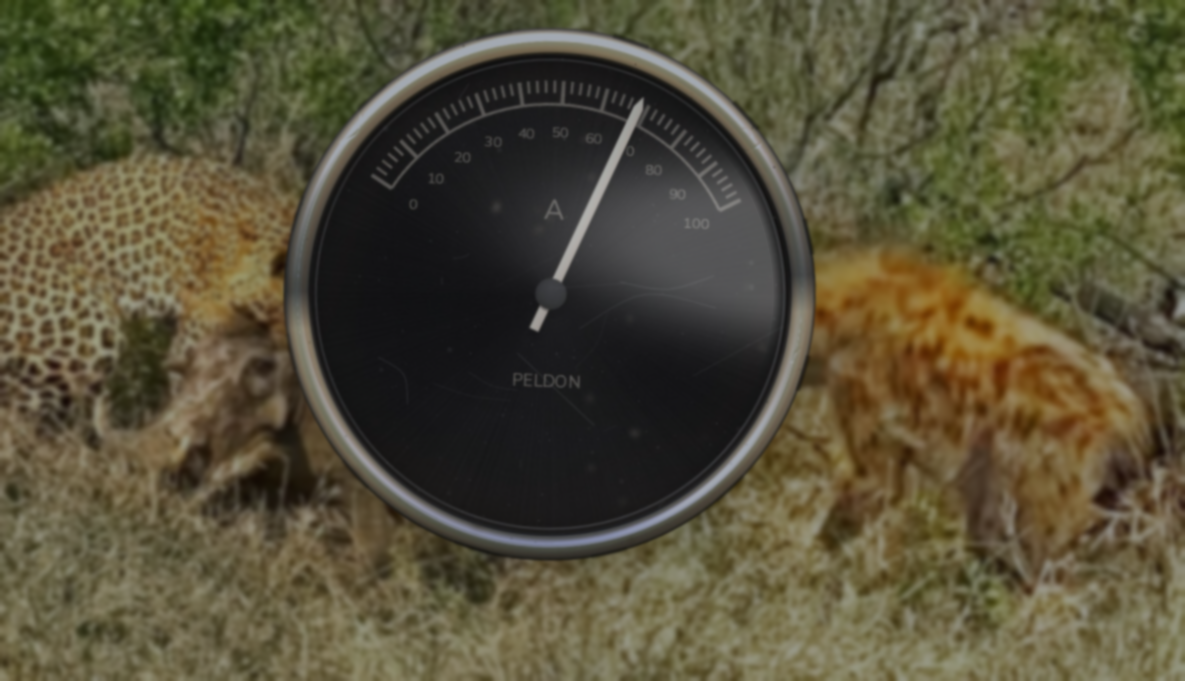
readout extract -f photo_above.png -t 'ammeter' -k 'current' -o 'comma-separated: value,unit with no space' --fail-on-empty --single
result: 68,A
